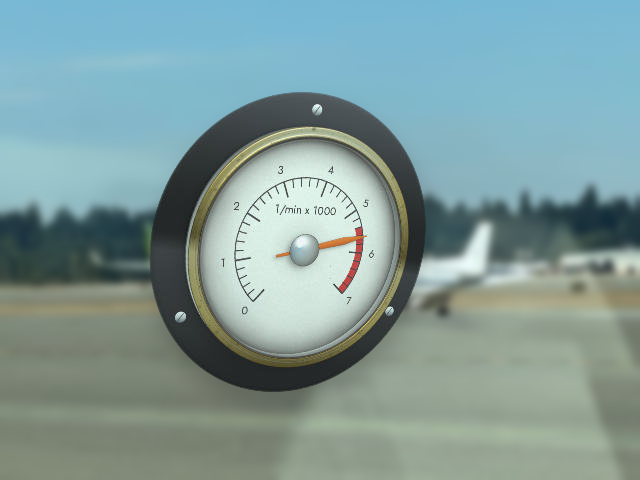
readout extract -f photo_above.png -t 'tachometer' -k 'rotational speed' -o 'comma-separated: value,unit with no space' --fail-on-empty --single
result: 5600,rpm
